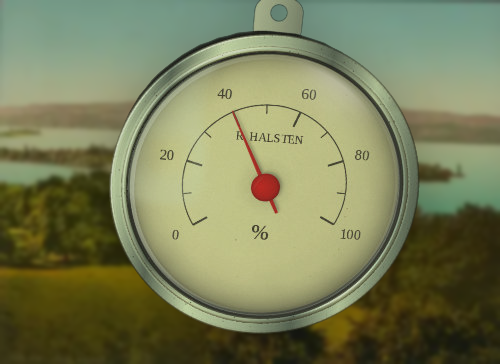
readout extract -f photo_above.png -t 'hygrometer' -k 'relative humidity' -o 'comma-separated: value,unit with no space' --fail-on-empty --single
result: 40,%
